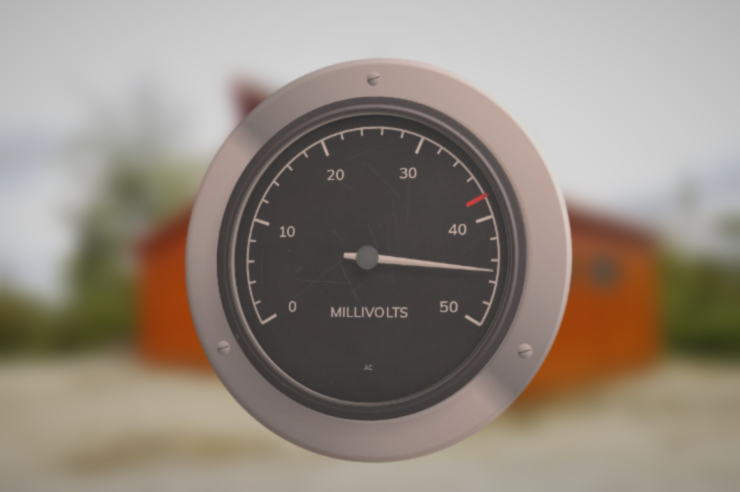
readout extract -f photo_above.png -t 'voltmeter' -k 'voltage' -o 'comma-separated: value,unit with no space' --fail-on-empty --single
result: 45,mV
